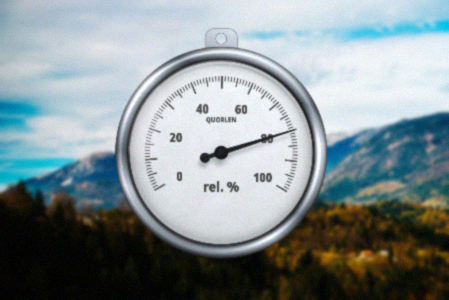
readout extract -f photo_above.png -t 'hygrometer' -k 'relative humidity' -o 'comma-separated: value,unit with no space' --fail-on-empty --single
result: 80,%
